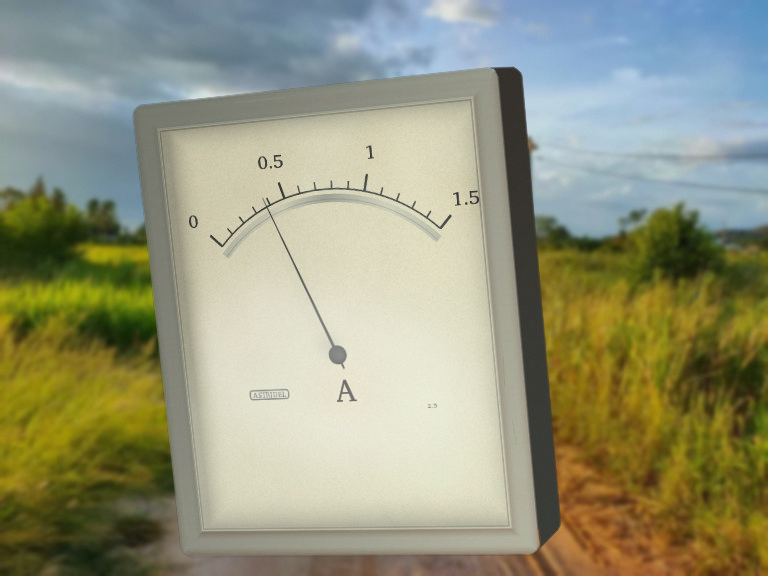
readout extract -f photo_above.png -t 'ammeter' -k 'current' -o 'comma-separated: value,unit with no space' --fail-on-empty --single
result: 0.4,A
